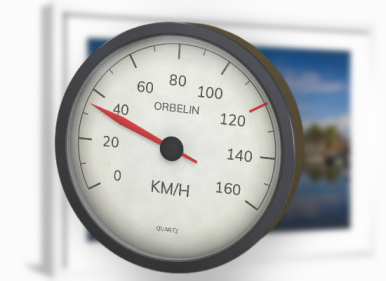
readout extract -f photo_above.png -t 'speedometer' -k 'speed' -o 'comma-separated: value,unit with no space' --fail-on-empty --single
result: 35,km/h
